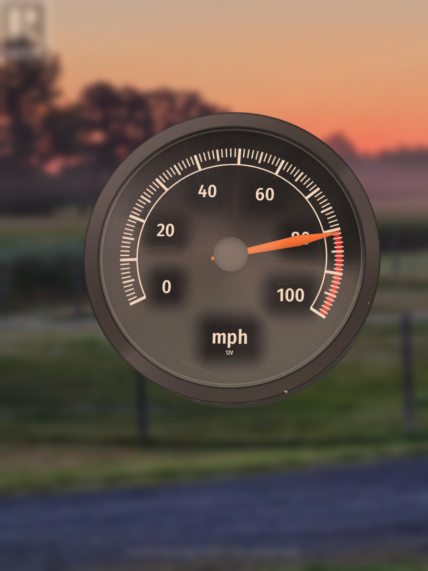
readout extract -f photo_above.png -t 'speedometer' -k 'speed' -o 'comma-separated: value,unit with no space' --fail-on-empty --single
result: 81,mph
